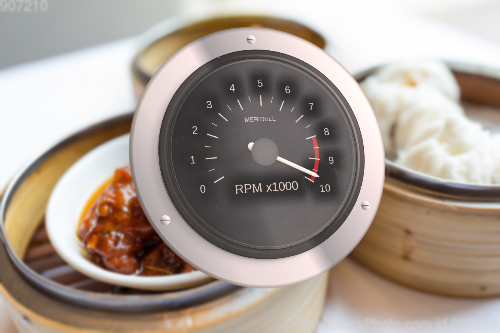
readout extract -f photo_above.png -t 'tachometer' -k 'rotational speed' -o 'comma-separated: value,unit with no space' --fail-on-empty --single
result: 9750,rpm
